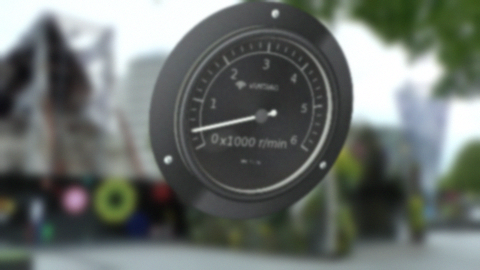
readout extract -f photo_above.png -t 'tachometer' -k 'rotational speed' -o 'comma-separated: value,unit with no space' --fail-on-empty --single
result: 400,rpm
